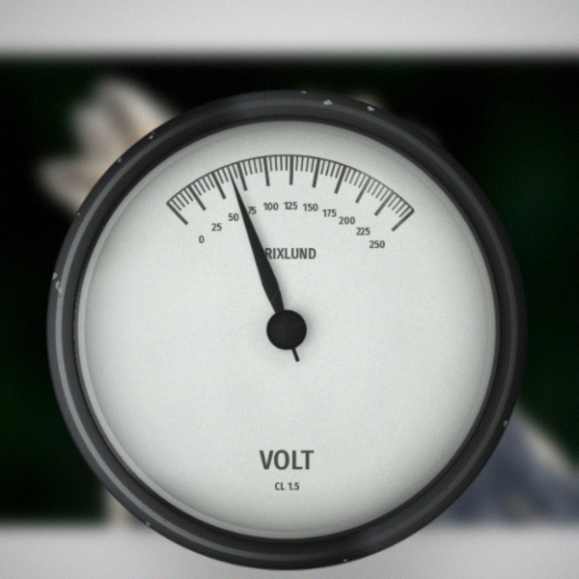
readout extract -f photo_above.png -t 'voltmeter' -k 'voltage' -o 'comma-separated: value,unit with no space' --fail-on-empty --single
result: 65,V
